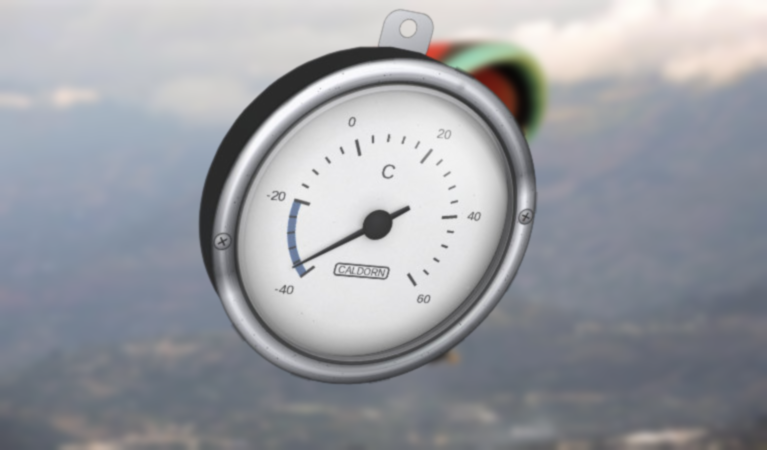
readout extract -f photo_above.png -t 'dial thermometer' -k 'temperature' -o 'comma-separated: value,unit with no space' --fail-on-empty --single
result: -36,°C
